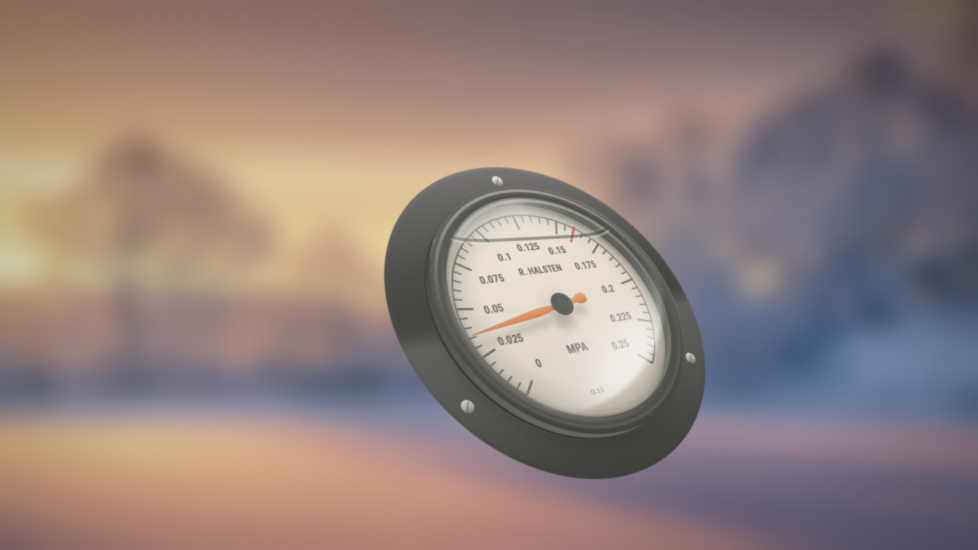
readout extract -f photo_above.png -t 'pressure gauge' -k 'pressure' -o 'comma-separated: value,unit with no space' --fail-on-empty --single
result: 0.035,MPa
